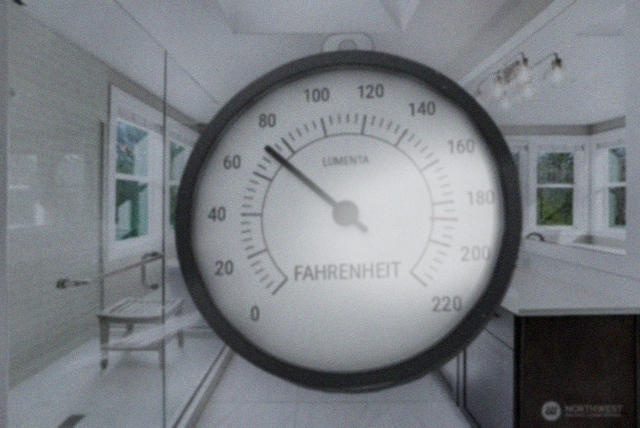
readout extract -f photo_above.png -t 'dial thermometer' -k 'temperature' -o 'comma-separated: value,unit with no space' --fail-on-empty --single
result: 72,°F
